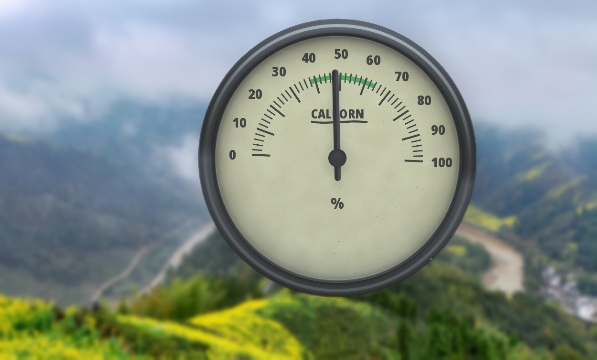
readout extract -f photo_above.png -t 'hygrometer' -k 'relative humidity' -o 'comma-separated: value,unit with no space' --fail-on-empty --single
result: 48,%
